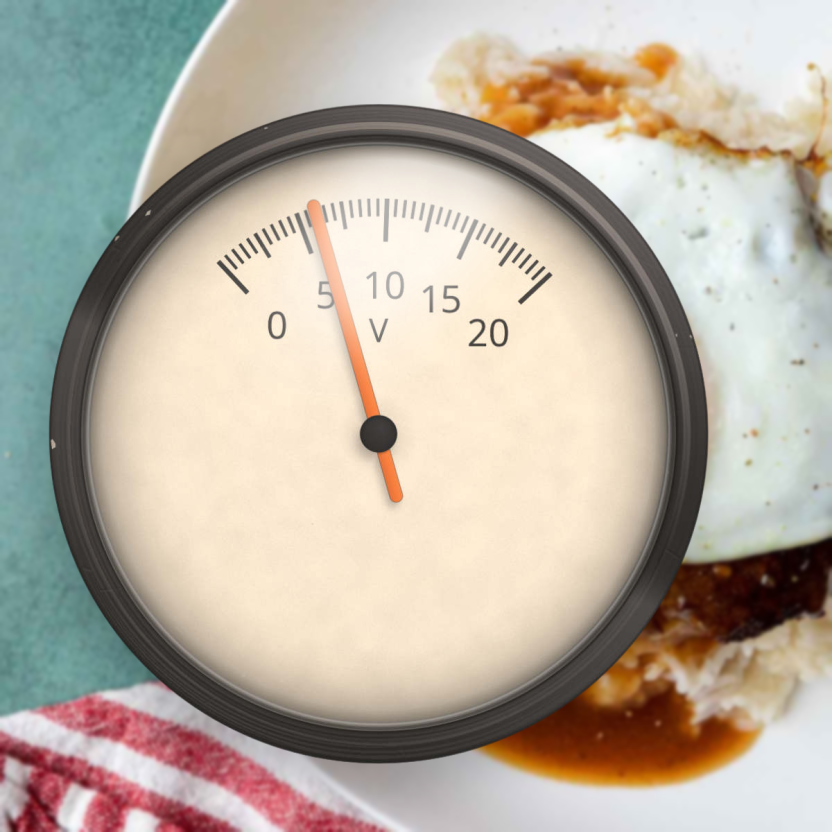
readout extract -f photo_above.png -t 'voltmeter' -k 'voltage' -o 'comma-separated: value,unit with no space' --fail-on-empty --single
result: 6,V
